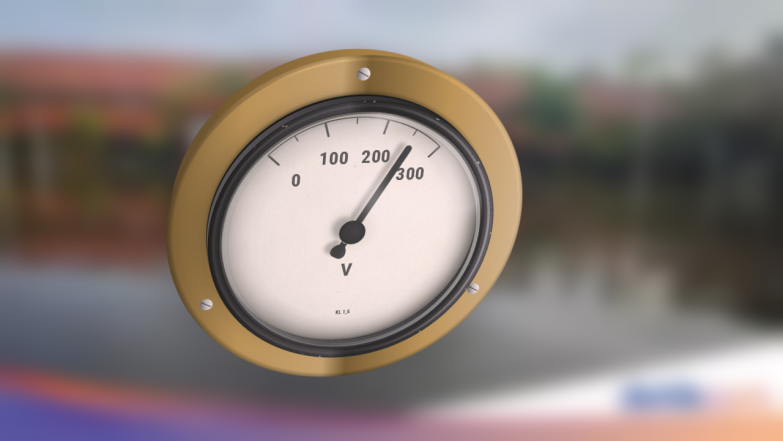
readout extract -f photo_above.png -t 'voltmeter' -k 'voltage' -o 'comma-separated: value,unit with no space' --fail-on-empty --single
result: 250,V
